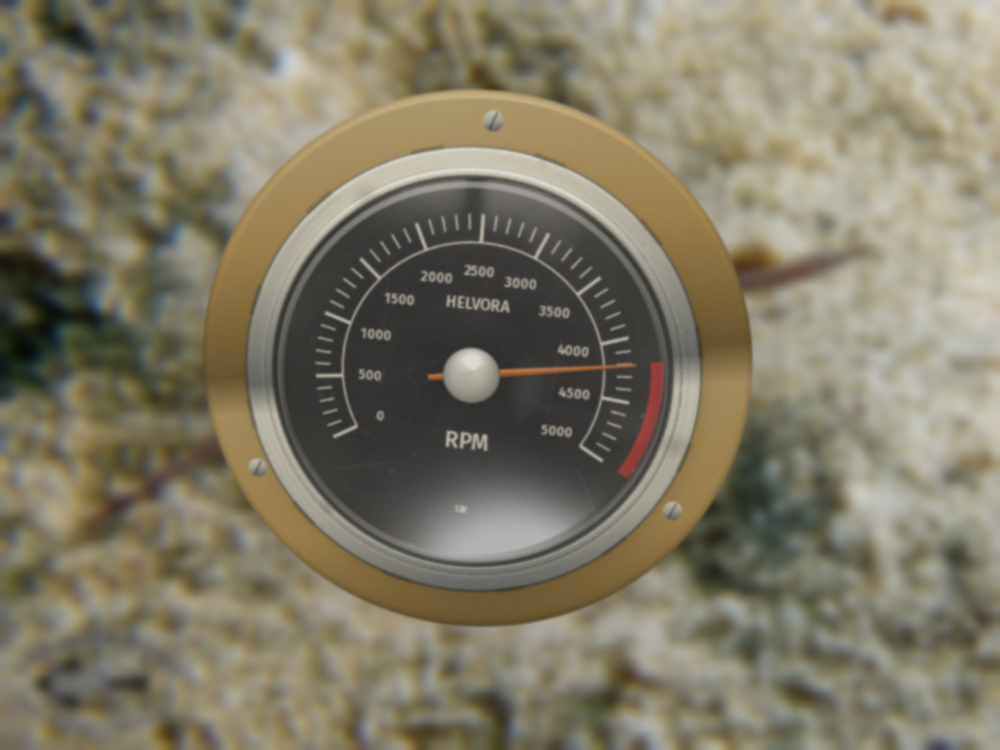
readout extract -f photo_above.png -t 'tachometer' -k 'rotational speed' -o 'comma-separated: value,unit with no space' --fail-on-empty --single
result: 4200,rpm
